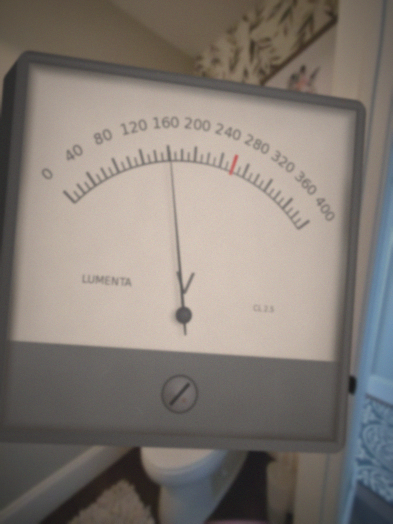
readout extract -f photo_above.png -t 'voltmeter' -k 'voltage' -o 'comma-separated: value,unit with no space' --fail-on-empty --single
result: 160,V
